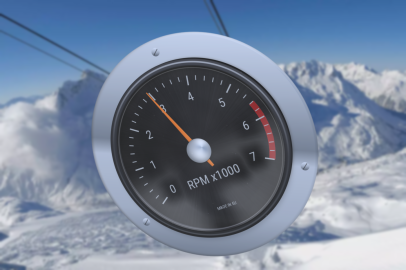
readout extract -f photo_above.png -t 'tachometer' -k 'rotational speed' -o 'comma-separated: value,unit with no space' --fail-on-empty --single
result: 3000,rpm
